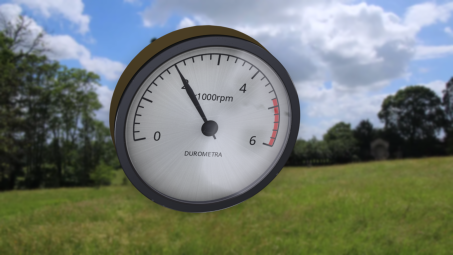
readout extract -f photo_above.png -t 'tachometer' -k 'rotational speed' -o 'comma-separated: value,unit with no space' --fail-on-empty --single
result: 2000,rpm
